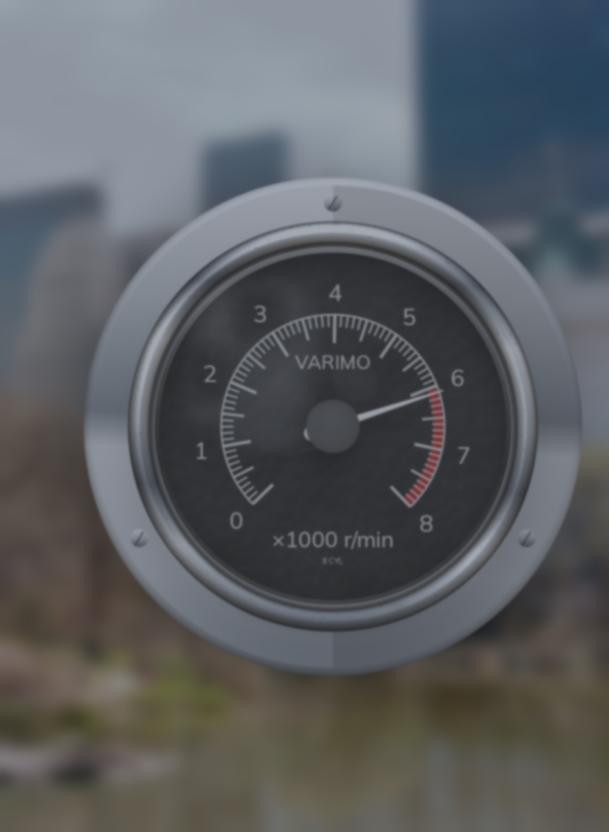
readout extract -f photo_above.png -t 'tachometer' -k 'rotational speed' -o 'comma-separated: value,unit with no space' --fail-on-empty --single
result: 6100,rpm
